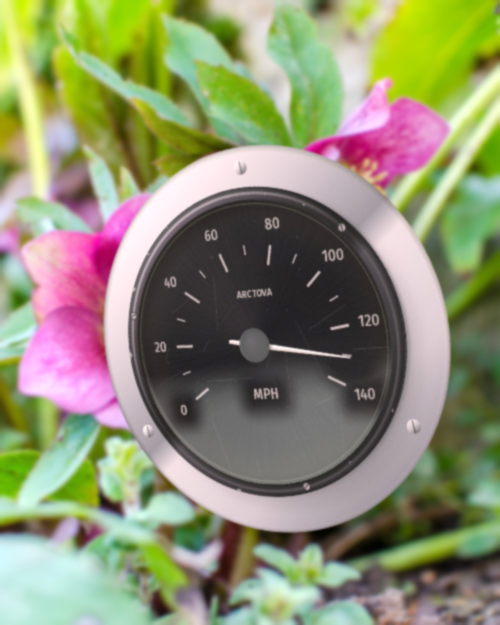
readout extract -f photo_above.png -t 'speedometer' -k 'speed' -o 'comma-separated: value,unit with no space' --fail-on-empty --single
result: 130,mph
